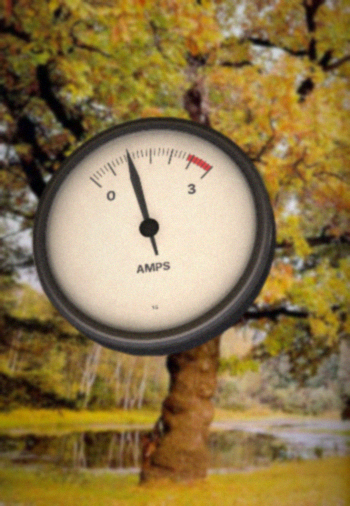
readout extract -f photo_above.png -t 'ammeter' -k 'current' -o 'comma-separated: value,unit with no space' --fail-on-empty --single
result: 1,A
